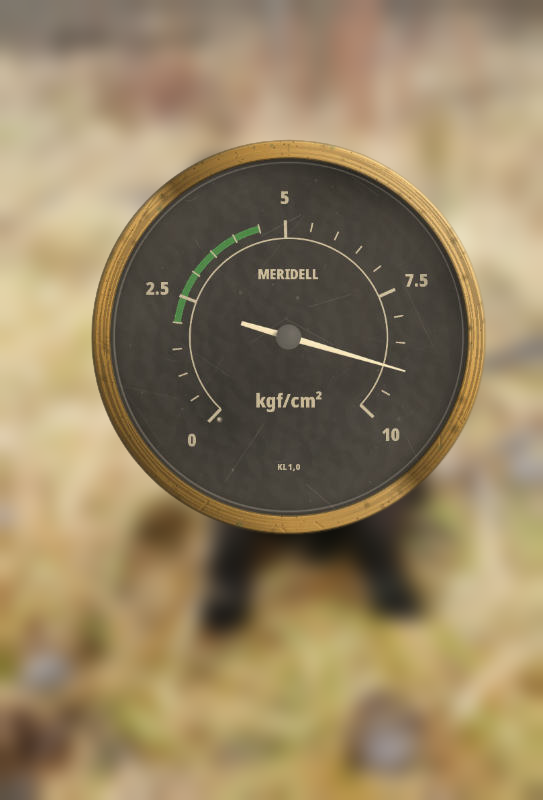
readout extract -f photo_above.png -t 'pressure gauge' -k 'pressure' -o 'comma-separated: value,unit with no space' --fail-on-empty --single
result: 9,kg/cm²
